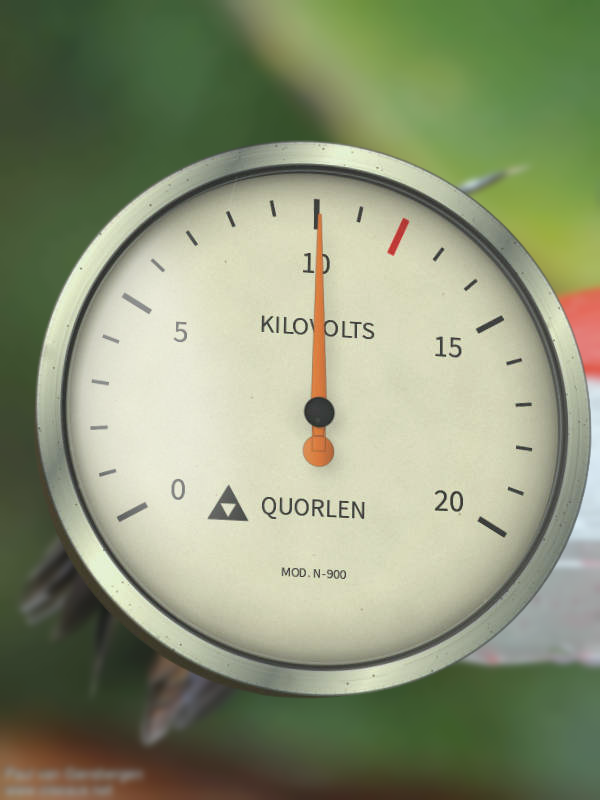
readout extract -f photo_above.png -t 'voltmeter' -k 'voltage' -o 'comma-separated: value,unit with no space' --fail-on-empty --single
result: 10,kV
